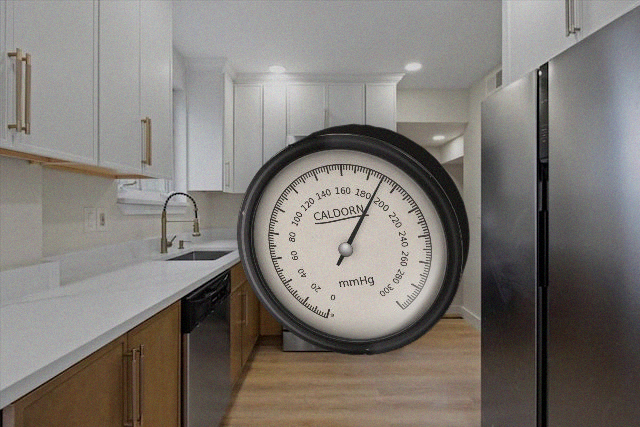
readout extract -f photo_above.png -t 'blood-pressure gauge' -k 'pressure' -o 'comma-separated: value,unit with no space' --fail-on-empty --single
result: 190,mmHg
